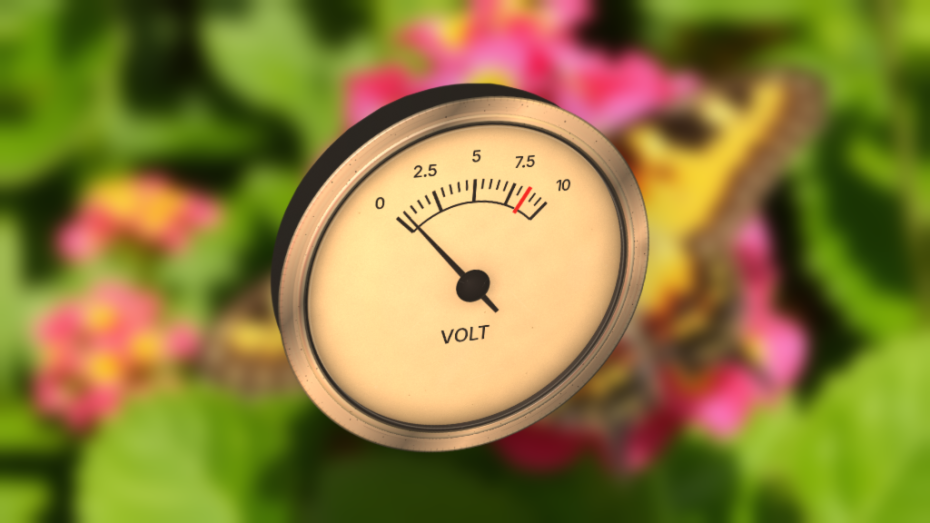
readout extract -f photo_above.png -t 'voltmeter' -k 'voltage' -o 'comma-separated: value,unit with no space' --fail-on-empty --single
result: 0.5,V
